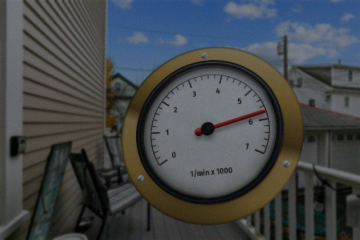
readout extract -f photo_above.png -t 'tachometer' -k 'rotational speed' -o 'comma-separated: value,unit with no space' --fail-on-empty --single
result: 5800,rpm
